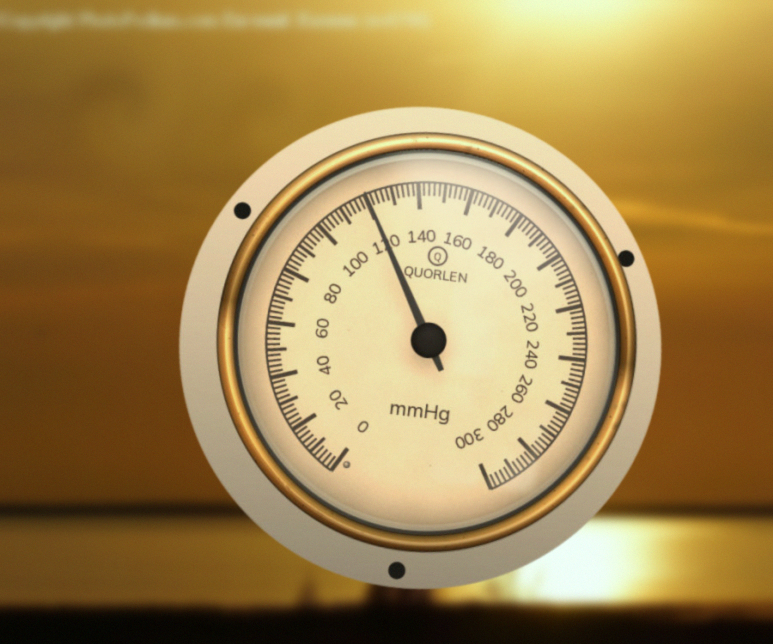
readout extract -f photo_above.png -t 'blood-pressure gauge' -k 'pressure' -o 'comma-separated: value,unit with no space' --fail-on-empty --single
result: 120,mmHg
